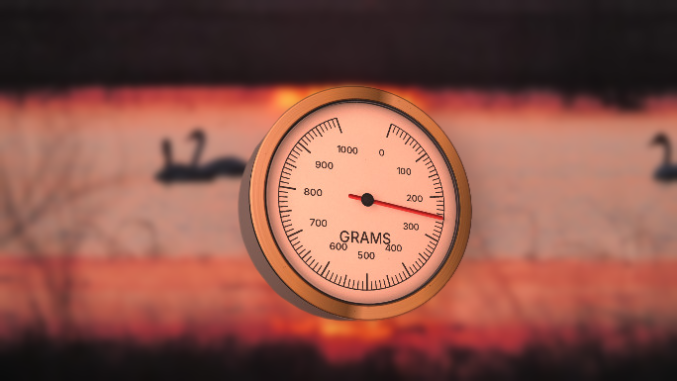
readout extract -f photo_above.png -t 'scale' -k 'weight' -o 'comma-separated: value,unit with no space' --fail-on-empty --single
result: 250,g
